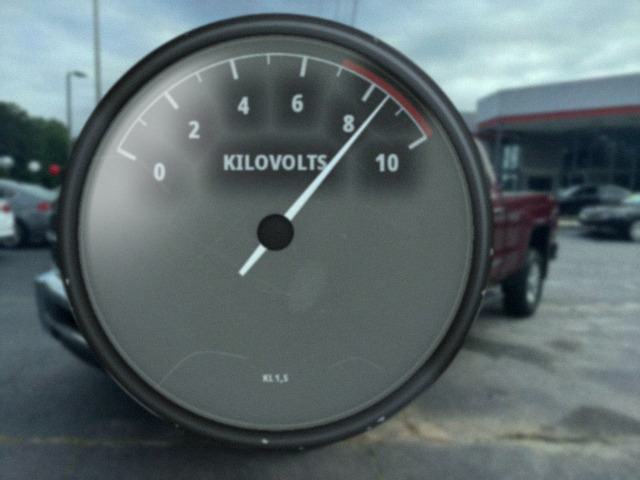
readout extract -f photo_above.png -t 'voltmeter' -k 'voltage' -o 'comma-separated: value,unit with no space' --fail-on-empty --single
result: 8.5,kV
